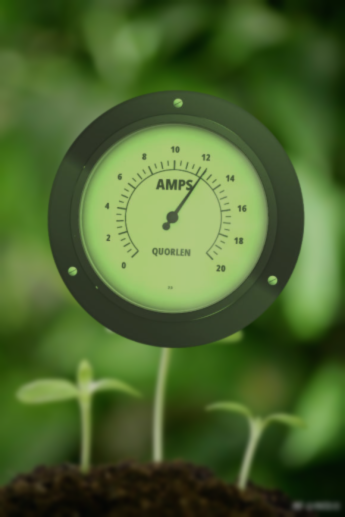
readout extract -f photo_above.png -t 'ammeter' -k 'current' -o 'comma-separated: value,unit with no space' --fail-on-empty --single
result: 12.5,A
